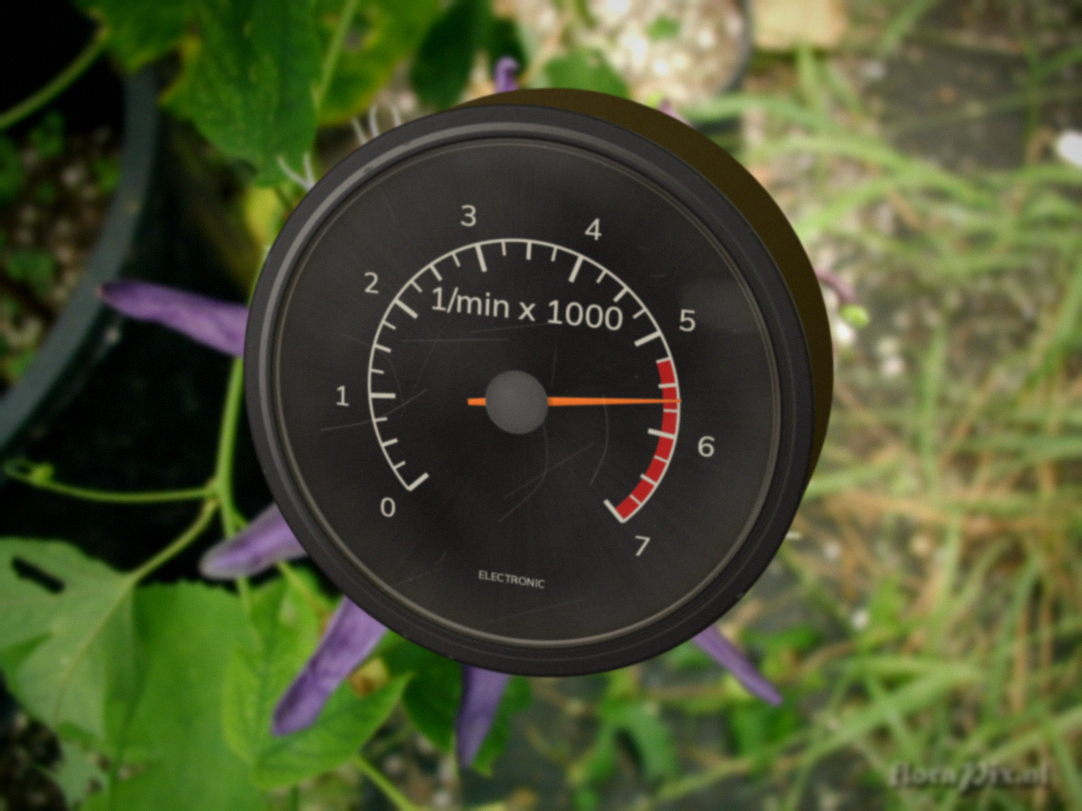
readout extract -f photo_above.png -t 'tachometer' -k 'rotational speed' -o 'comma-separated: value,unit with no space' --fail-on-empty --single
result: 5625,rpm
